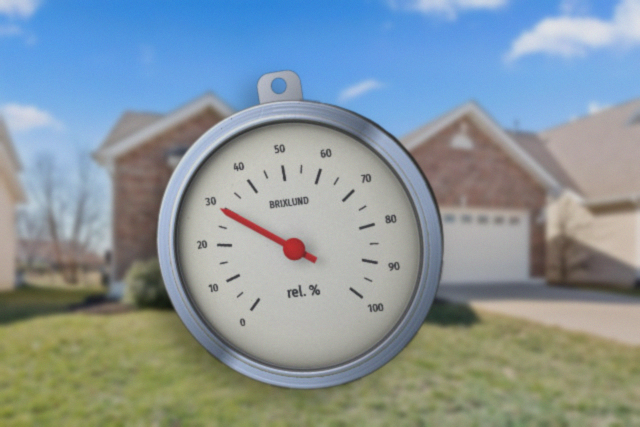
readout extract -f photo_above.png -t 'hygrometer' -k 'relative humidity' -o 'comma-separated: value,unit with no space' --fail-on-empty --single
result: 30,%
